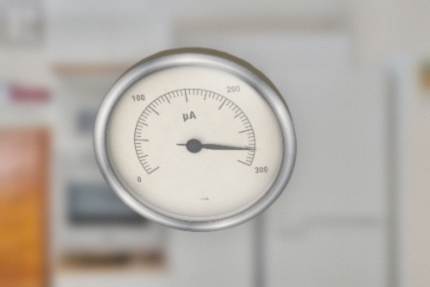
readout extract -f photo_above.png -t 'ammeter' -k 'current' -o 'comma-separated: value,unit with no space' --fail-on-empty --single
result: 275,µA
